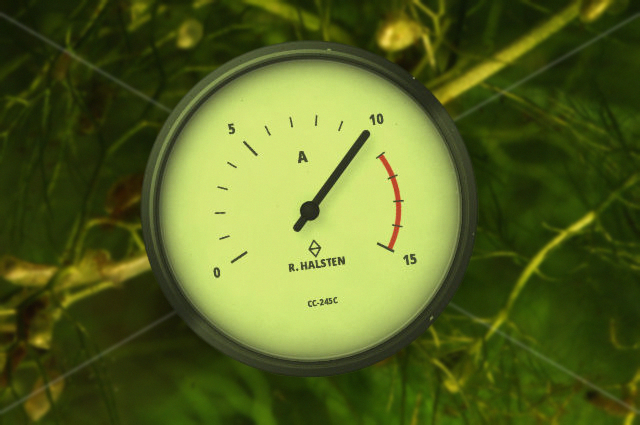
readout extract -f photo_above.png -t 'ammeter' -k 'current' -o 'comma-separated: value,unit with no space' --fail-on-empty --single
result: 10,A
